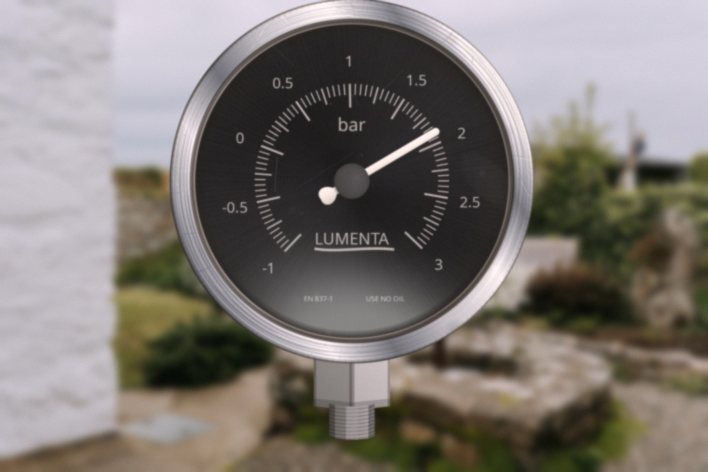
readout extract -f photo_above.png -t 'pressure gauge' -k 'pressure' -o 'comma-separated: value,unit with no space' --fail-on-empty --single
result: 1.9,bar
